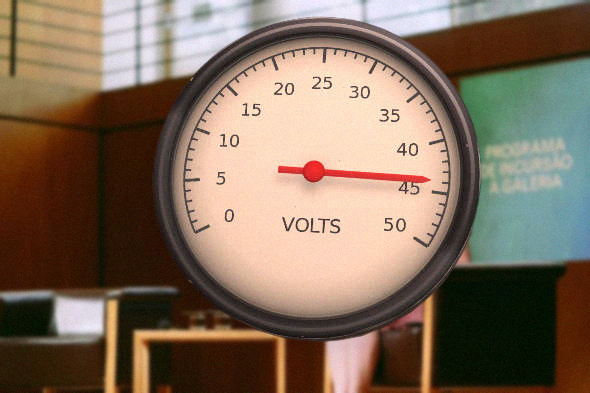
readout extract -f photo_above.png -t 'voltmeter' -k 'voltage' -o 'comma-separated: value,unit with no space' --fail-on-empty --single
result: 44,V
